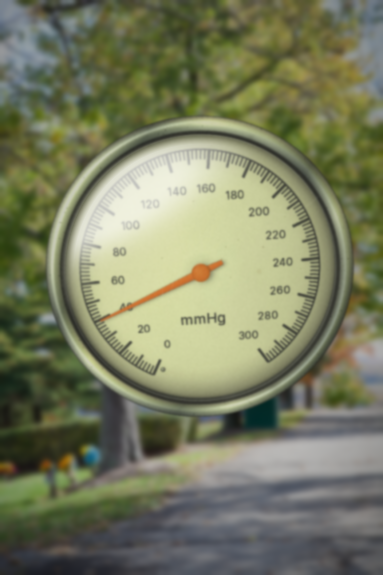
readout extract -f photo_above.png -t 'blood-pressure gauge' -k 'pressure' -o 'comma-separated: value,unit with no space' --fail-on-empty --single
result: 40,mmHg
